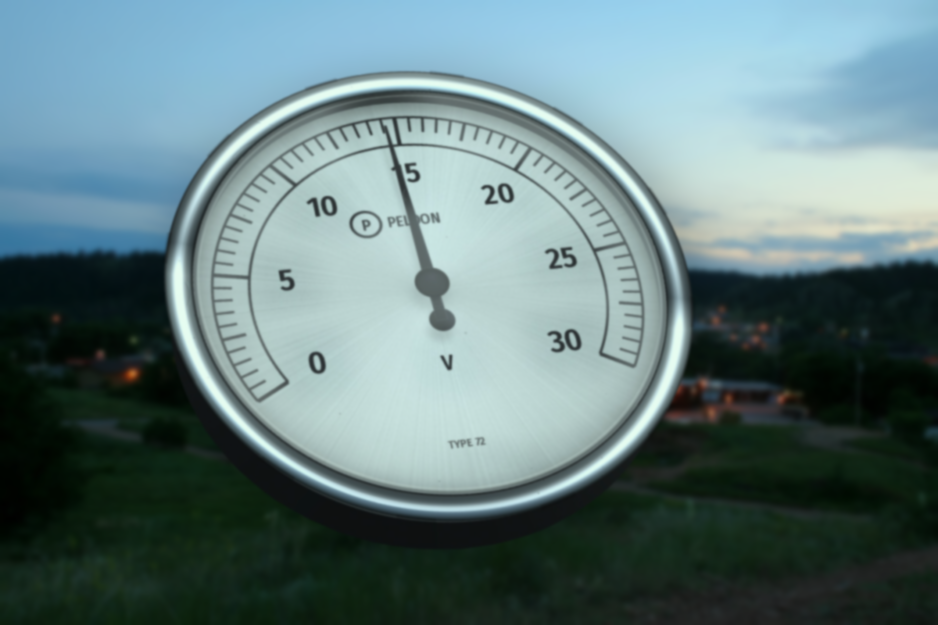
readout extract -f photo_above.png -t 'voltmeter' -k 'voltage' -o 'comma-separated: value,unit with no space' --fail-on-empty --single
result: 14.5,V
